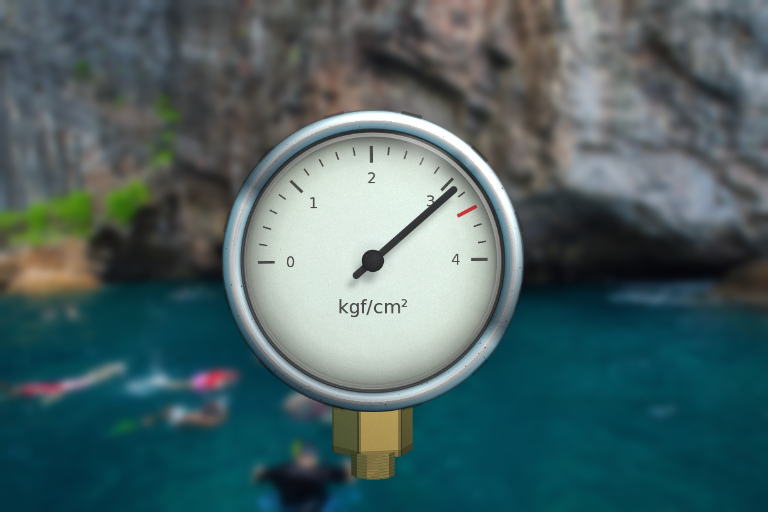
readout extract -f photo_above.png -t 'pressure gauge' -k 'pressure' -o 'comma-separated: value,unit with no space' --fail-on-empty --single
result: 3.1,kg/cm²
